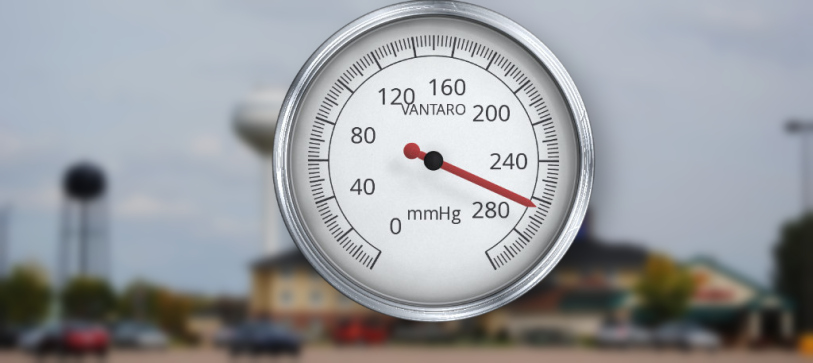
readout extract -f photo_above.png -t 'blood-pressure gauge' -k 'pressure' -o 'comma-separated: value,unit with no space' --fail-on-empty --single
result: 264,mmHg
